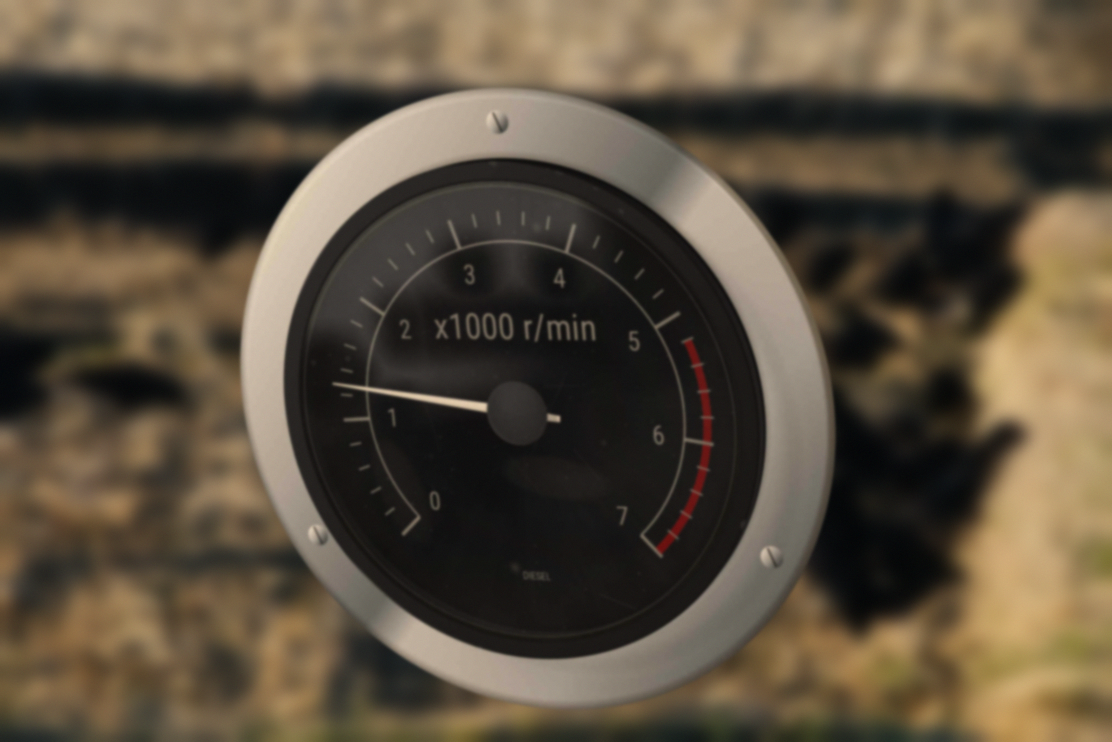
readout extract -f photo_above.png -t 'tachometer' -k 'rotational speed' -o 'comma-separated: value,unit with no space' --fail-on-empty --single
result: 1300,rpm
